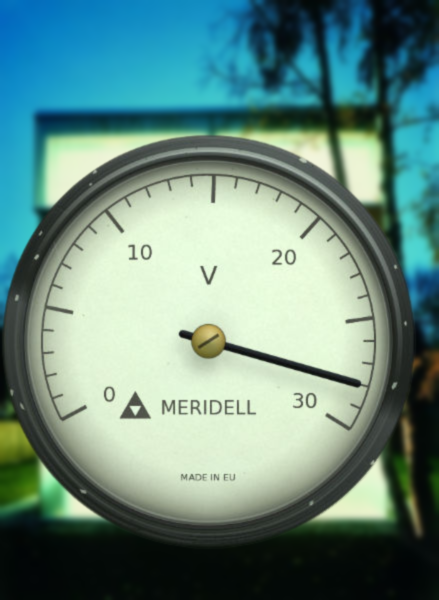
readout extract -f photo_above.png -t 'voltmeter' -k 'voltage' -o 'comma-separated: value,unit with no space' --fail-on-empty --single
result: 28,V
